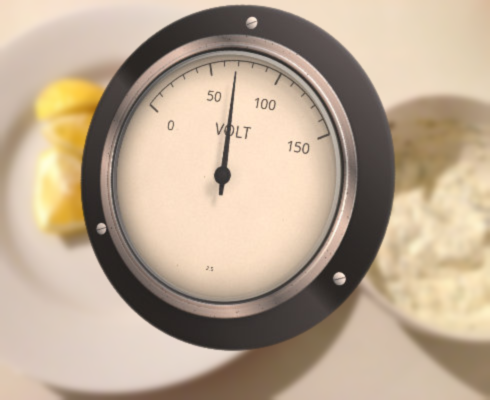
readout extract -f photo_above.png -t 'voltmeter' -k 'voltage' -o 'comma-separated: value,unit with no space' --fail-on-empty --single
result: 70,V
